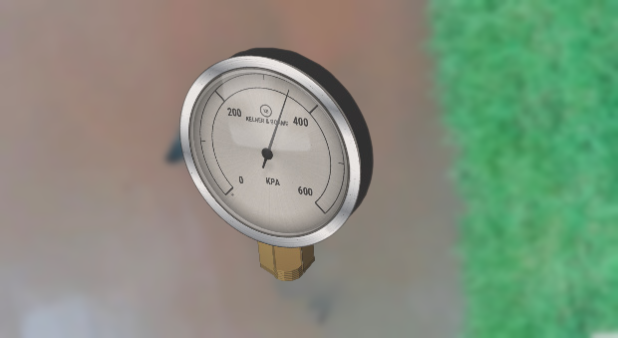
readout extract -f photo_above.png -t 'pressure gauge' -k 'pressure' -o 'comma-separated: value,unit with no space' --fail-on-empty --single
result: 350,kPa
